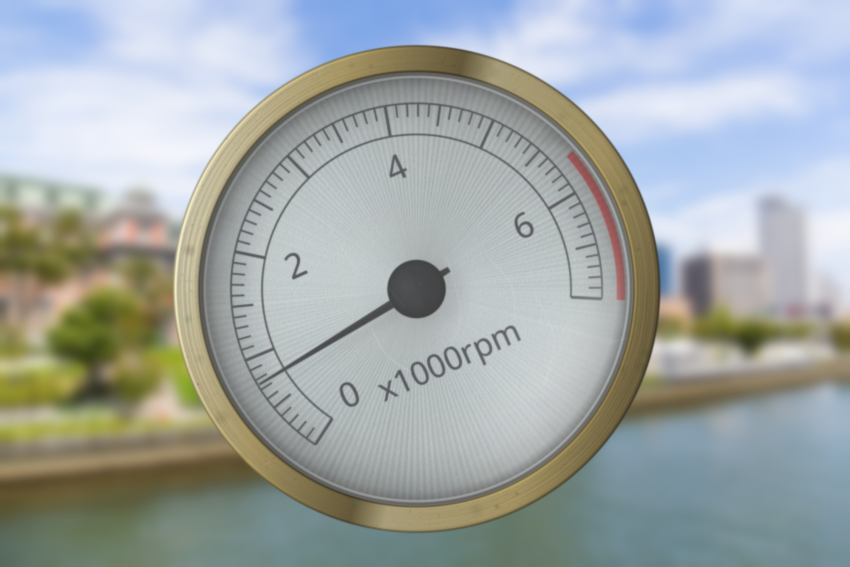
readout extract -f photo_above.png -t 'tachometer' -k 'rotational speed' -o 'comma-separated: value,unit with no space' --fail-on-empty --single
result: 750,rpm
